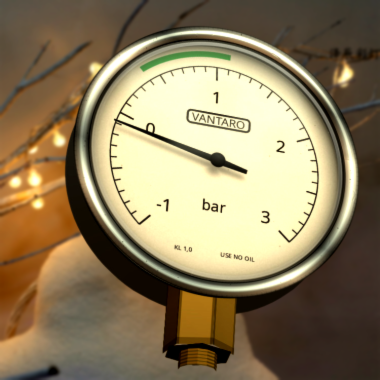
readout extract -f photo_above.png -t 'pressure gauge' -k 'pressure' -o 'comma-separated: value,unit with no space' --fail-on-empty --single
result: -0.1,bar
